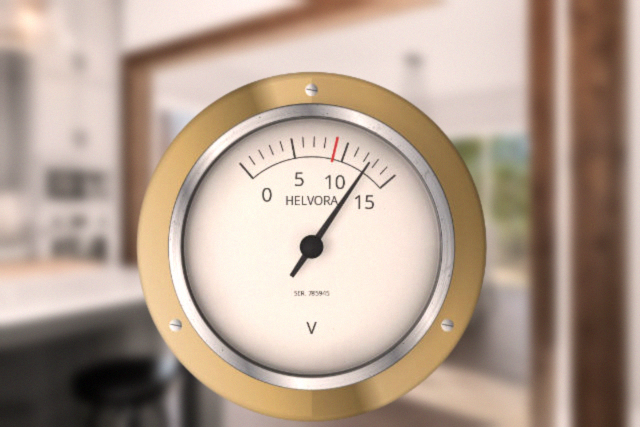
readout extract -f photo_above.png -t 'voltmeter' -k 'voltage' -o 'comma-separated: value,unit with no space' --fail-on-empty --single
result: 12.5,V
